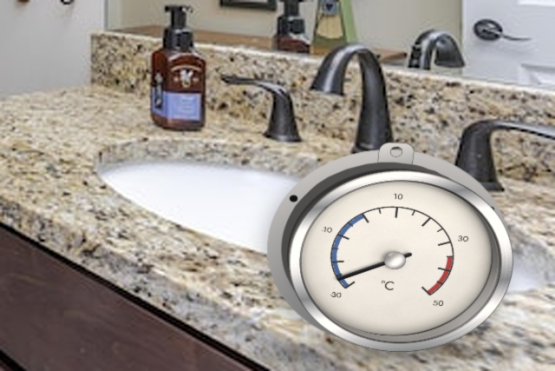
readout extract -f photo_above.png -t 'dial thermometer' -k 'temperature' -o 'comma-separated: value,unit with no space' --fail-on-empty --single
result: -25,°C
